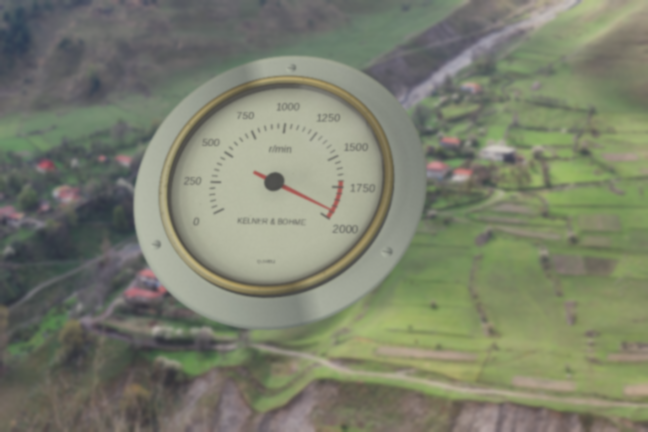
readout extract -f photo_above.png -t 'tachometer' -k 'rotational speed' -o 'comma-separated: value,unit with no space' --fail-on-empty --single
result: 1950,rpm
